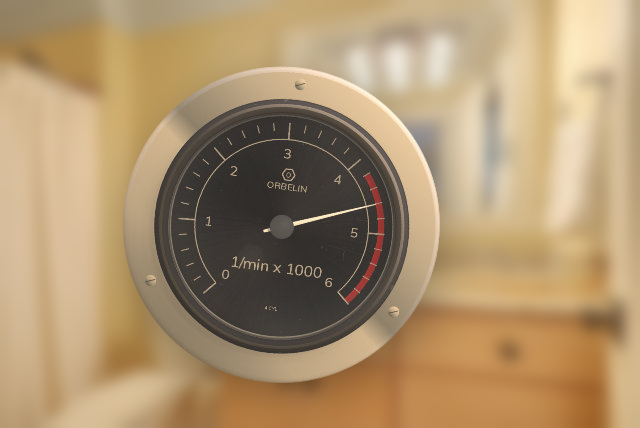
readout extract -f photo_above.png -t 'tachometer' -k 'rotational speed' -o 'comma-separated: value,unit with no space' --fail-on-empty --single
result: 4600,rpm
